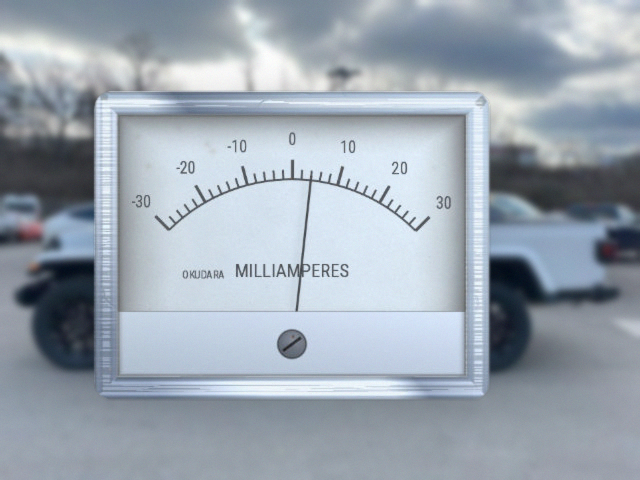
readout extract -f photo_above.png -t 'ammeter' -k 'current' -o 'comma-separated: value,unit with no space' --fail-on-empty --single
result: 4,mA
